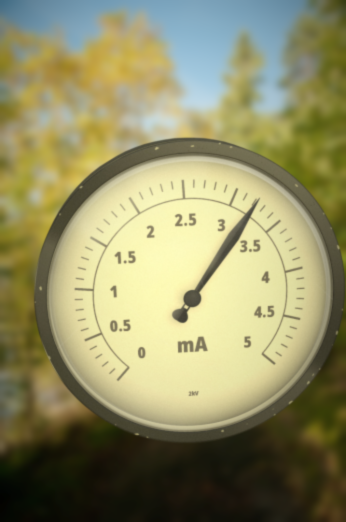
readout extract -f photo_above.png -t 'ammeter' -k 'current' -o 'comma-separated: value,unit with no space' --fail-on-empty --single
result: 3.2,mA
